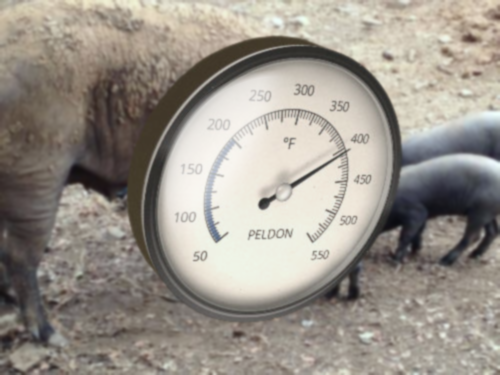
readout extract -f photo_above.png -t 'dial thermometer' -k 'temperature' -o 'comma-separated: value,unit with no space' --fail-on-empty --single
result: 400,°F
